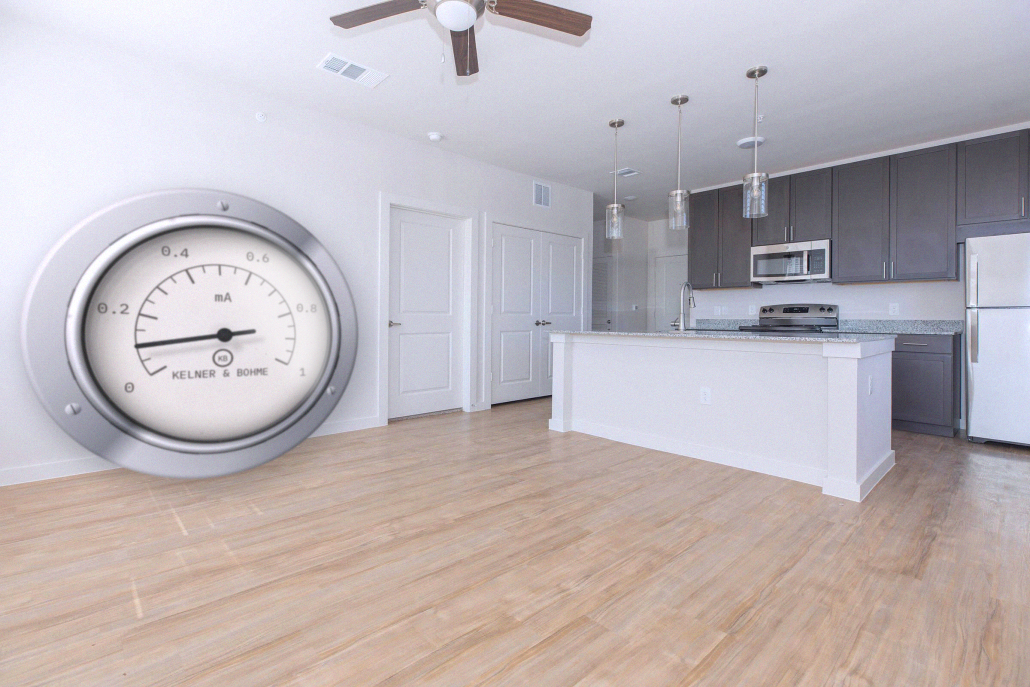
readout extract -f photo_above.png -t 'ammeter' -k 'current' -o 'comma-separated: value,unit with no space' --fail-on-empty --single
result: 0.1,mA
